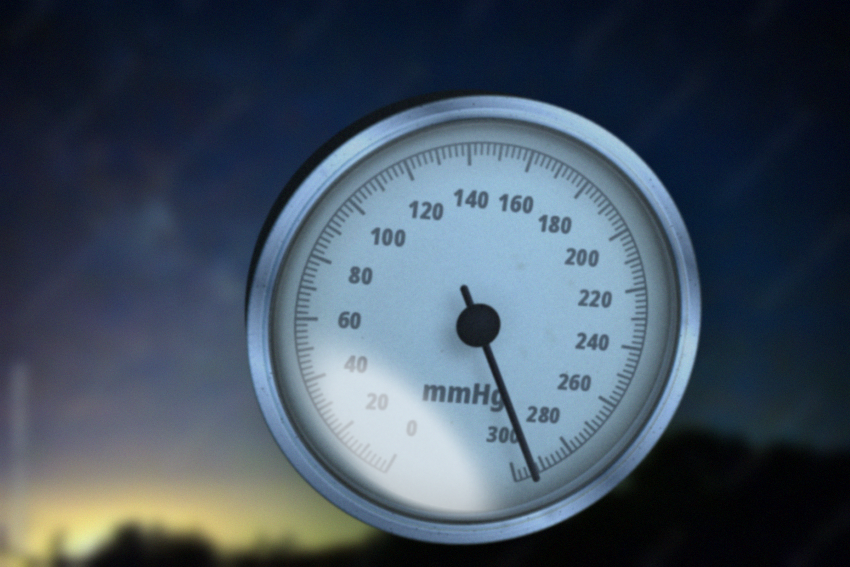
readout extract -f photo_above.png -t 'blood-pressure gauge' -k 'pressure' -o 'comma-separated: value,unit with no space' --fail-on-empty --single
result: 294,mmHg
